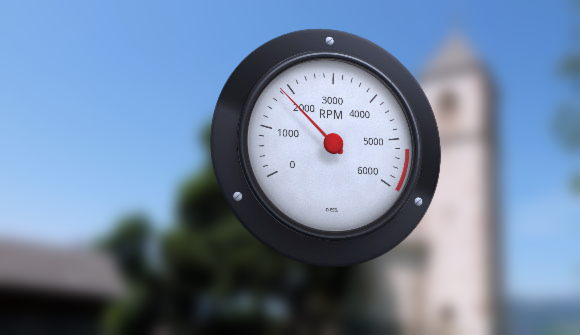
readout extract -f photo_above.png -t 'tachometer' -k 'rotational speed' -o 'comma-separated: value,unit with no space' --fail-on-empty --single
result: 1800,rpm
